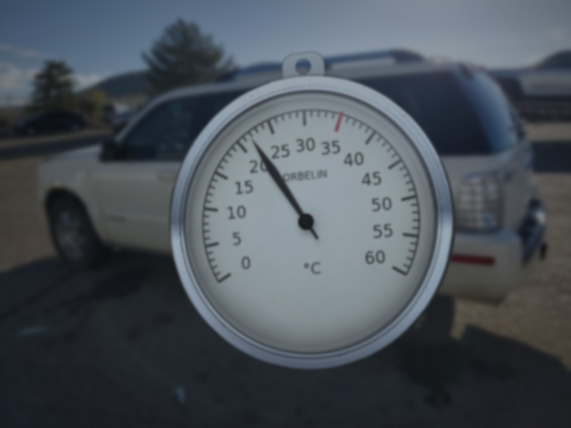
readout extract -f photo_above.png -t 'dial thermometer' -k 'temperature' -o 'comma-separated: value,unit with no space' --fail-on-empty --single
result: 22,°C
